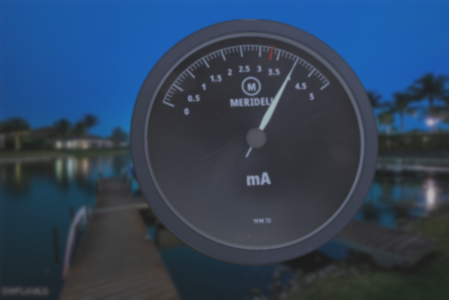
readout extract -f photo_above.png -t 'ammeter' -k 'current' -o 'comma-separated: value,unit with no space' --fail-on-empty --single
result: 4,mA
